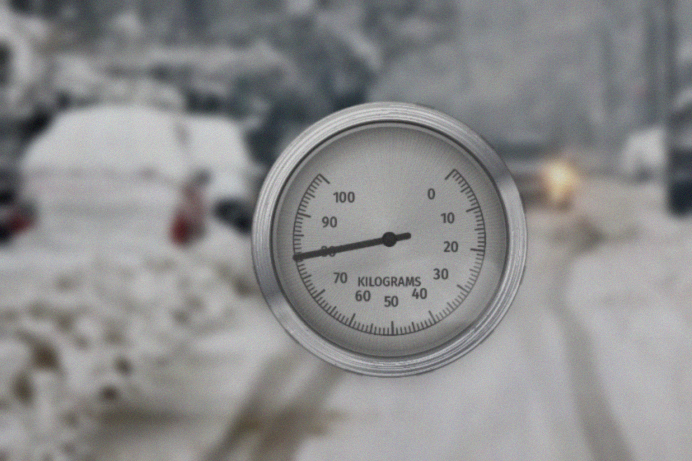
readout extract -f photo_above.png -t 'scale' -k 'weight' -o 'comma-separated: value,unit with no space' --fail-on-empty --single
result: 80,kg
